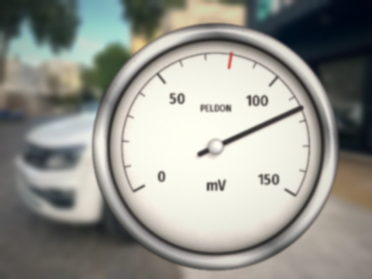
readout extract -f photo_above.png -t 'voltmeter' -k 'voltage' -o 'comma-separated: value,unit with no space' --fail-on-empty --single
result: 115,mV
